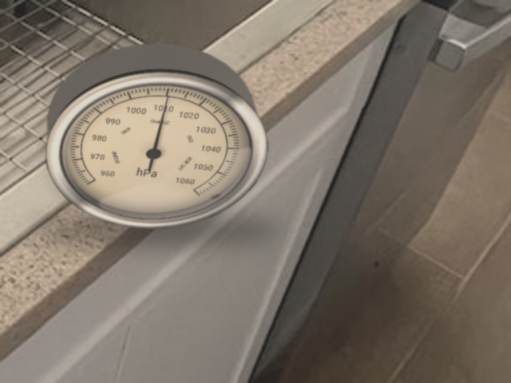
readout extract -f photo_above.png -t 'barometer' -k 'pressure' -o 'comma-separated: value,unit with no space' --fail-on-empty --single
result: 1010,hPa
